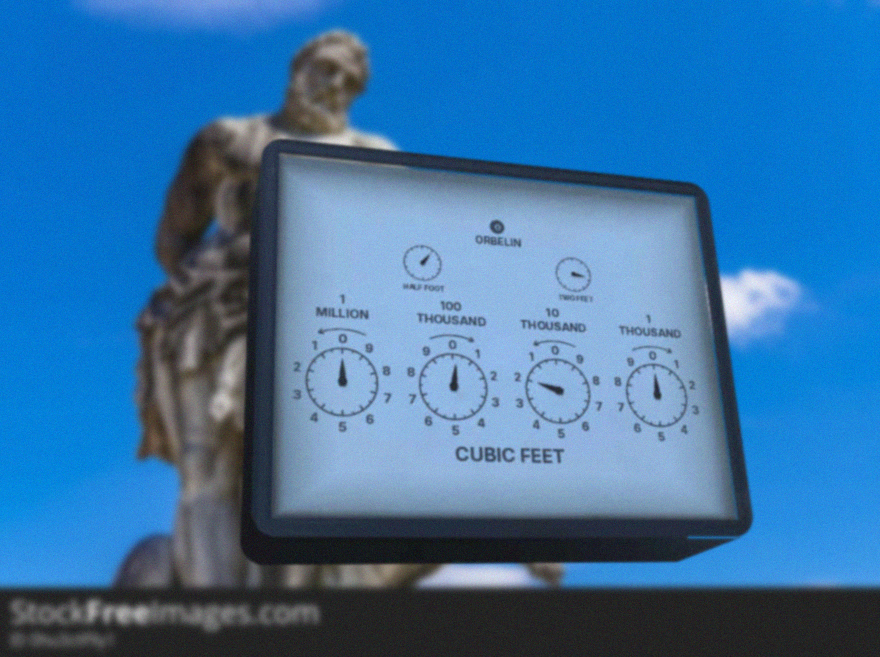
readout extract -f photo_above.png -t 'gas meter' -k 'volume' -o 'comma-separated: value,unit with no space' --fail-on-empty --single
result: 2000,ft³
